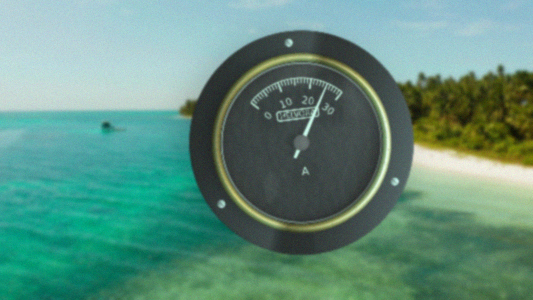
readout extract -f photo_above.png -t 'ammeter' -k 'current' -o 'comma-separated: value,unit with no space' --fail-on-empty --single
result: 25,A
